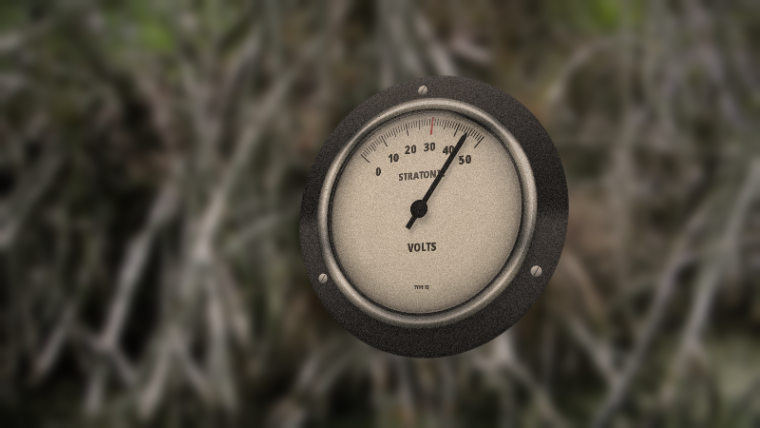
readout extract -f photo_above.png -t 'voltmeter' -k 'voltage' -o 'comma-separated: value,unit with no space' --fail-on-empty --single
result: 45,V
